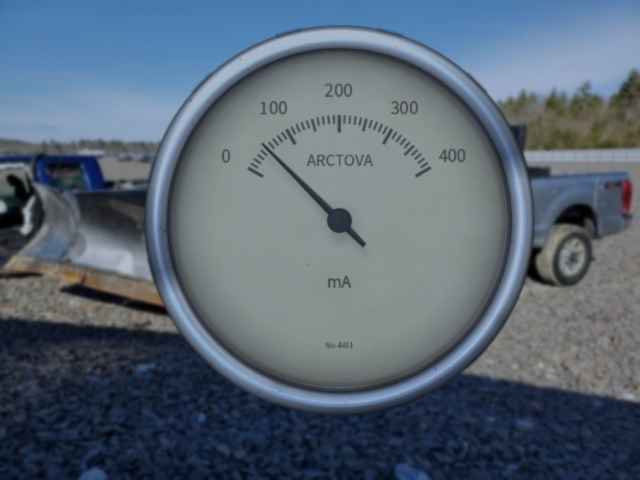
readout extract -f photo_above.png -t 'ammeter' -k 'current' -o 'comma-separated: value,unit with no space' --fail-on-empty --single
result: 50,mA
